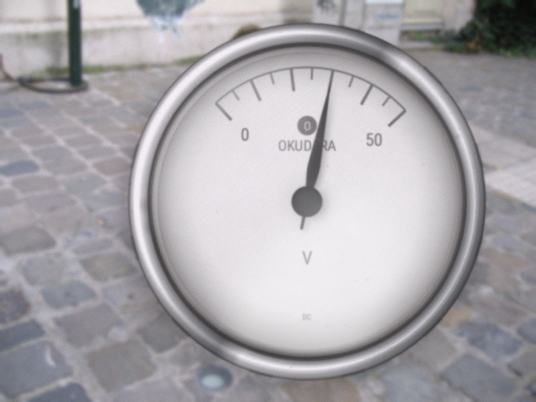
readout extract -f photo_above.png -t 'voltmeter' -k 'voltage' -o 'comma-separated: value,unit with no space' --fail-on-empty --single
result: 30,V
